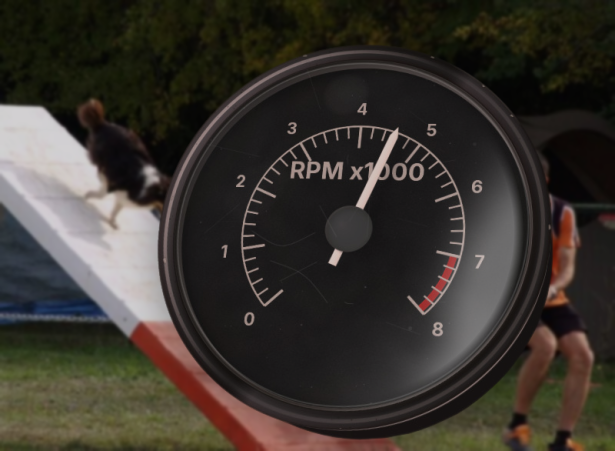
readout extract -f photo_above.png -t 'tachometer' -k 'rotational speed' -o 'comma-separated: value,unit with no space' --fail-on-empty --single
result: 4600,rpm
